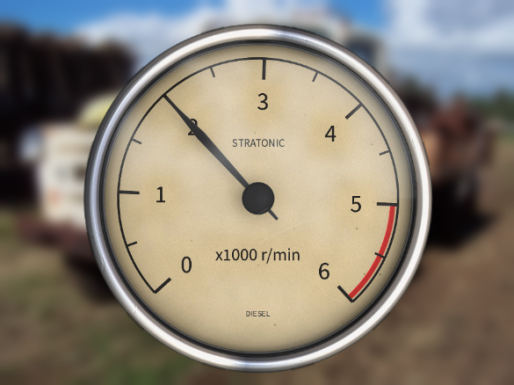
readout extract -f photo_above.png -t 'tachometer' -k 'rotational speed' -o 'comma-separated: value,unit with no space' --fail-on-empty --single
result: 2000,rpm
